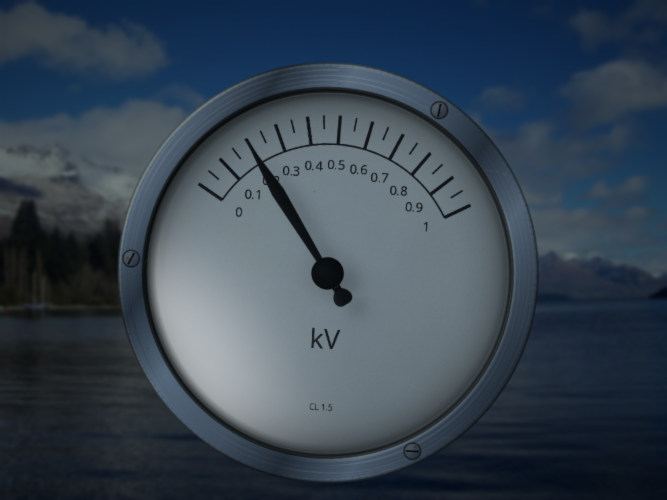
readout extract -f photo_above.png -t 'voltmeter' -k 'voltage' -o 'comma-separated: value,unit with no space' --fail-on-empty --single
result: 0.2,kV
